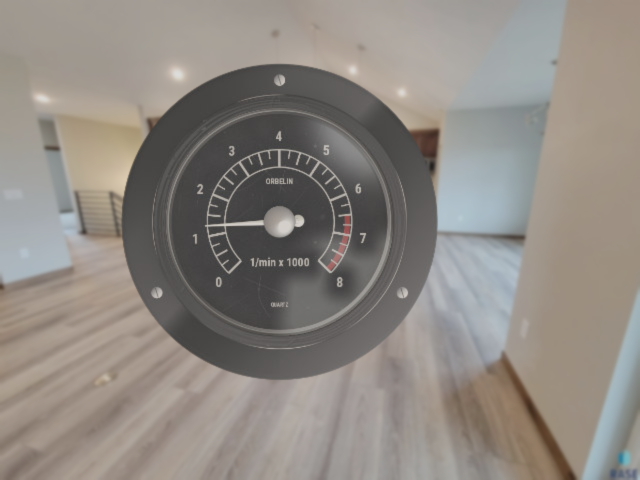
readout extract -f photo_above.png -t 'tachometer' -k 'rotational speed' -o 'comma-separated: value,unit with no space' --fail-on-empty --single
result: 1250,rpm
